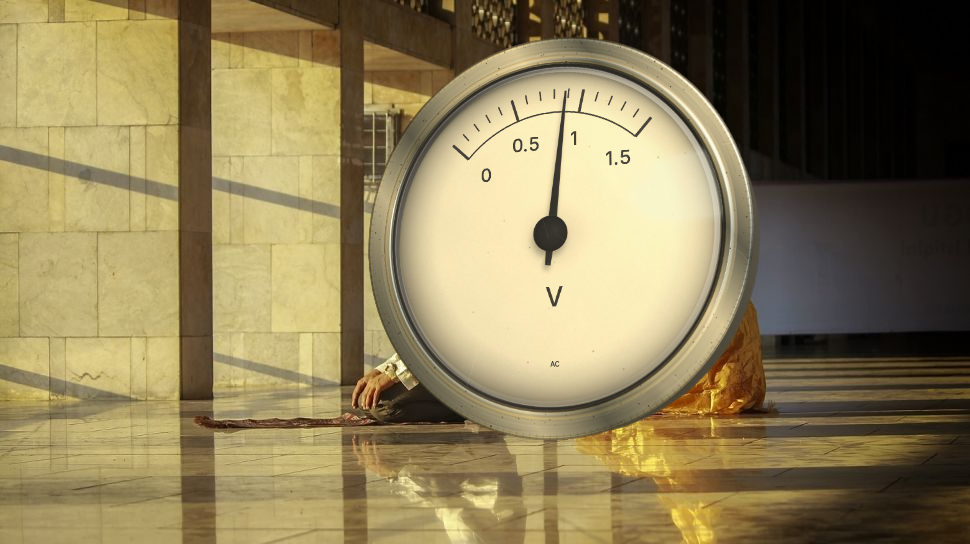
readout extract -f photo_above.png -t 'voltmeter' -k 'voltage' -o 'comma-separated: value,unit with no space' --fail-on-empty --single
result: 0.9,V
